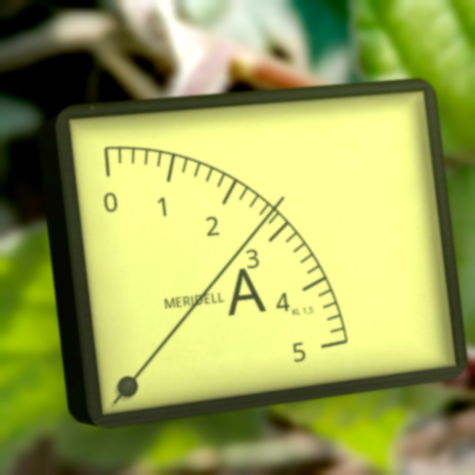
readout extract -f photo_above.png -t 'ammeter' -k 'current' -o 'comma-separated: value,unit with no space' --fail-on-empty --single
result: 2.7,A
